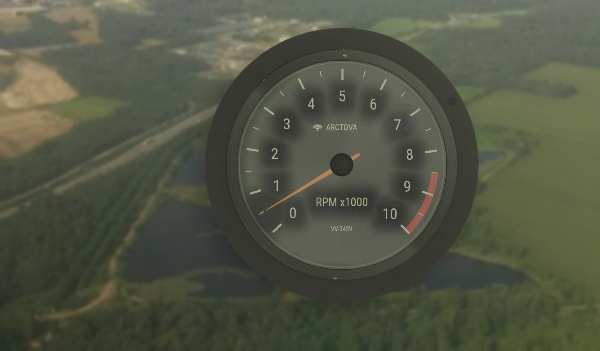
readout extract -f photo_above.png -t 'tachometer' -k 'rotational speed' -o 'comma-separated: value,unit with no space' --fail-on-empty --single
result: 500,rpm
